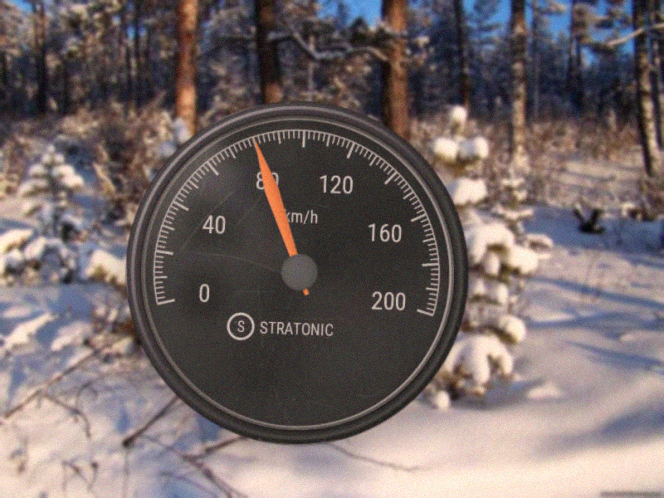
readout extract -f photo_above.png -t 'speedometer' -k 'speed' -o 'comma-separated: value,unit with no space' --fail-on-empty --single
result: 80,km/h
